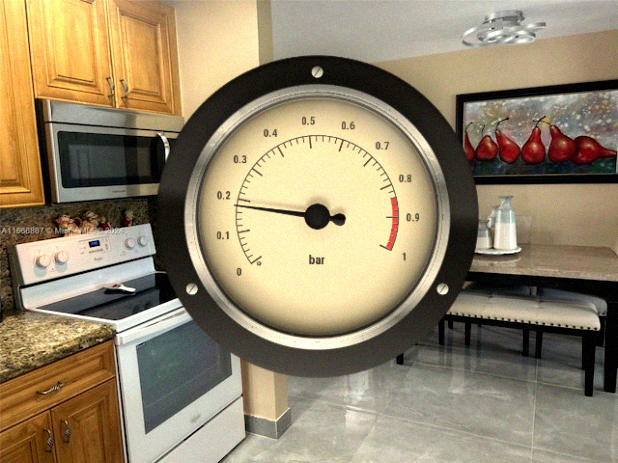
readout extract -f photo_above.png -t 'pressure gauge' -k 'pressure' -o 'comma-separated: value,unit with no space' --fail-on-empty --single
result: 0.18,bar
